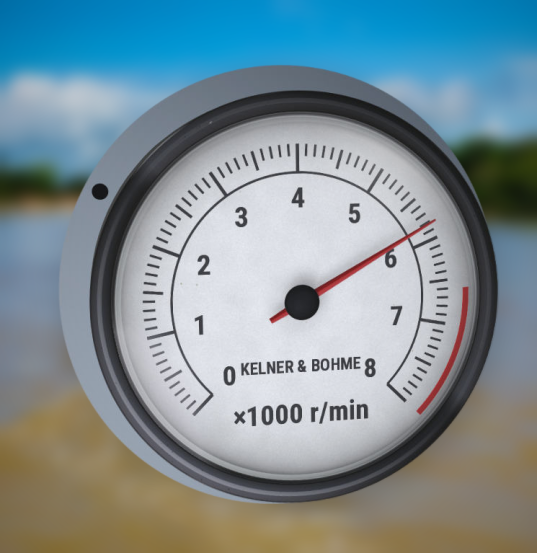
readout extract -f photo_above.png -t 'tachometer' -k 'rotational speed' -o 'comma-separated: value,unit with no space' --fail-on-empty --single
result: 5800,rpm
